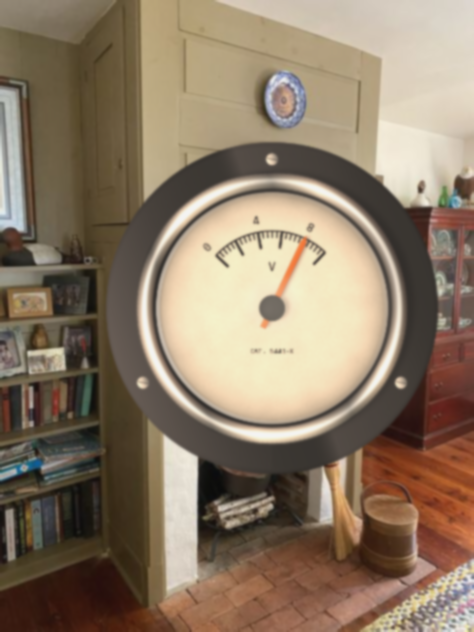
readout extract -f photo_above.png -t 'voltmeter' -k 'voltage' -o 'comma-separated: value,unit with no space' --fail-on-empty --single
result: 8,V
